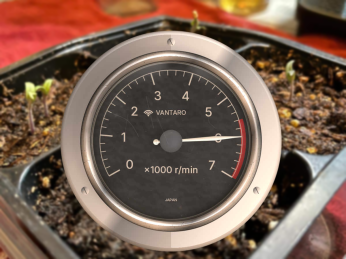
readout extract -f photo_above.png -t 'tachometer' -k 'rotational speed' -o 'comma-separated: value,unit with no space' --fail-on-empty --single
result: 6000,rpm
